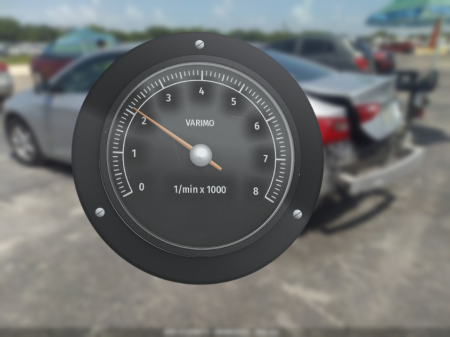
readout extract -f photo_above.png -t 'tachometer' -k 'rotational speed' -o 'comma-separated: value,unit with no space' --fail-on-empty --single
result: 2100,rpm
